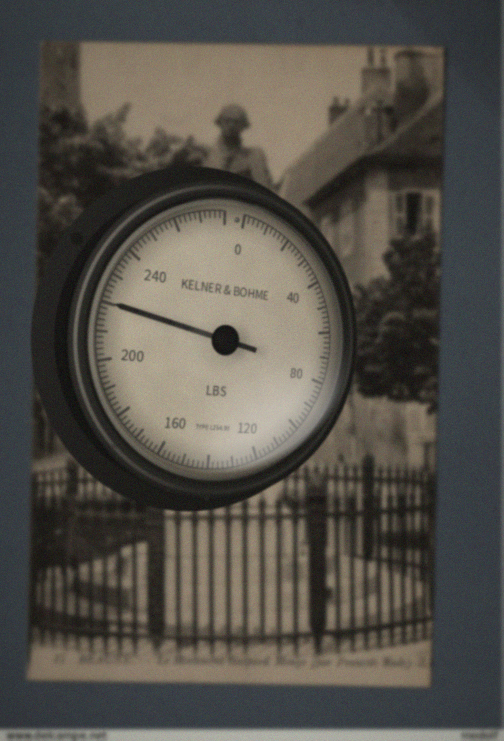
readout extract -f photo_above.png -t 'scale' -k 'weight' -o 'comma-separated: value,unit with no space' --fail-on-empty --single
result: 220,lb
